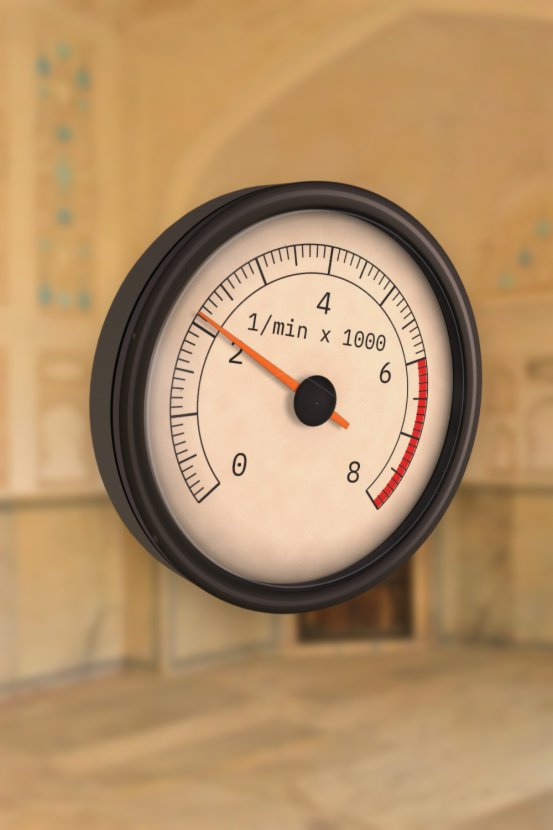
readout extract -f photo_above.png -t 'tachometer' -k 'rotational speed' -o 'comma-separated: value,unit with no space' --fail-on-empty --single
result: 2100,rpm
